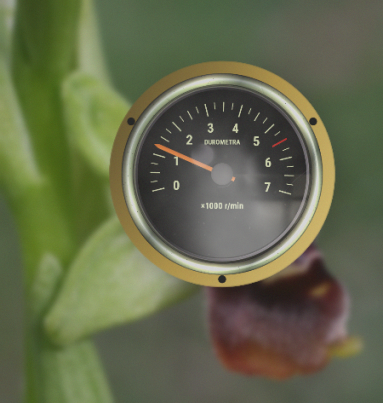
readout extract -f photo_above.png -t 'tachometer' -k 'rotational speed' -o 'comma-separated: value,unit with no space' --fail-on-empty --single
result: 1250,rpm
